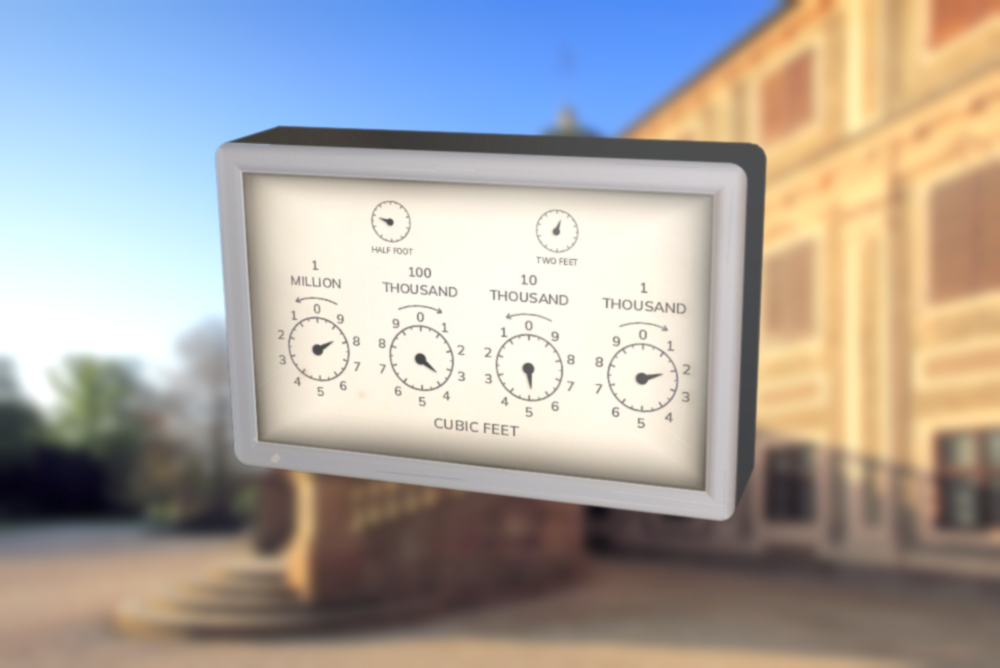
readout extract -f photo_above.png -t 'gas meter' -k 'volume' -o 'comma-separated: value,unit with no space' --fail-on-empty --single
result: 835200,ft³
